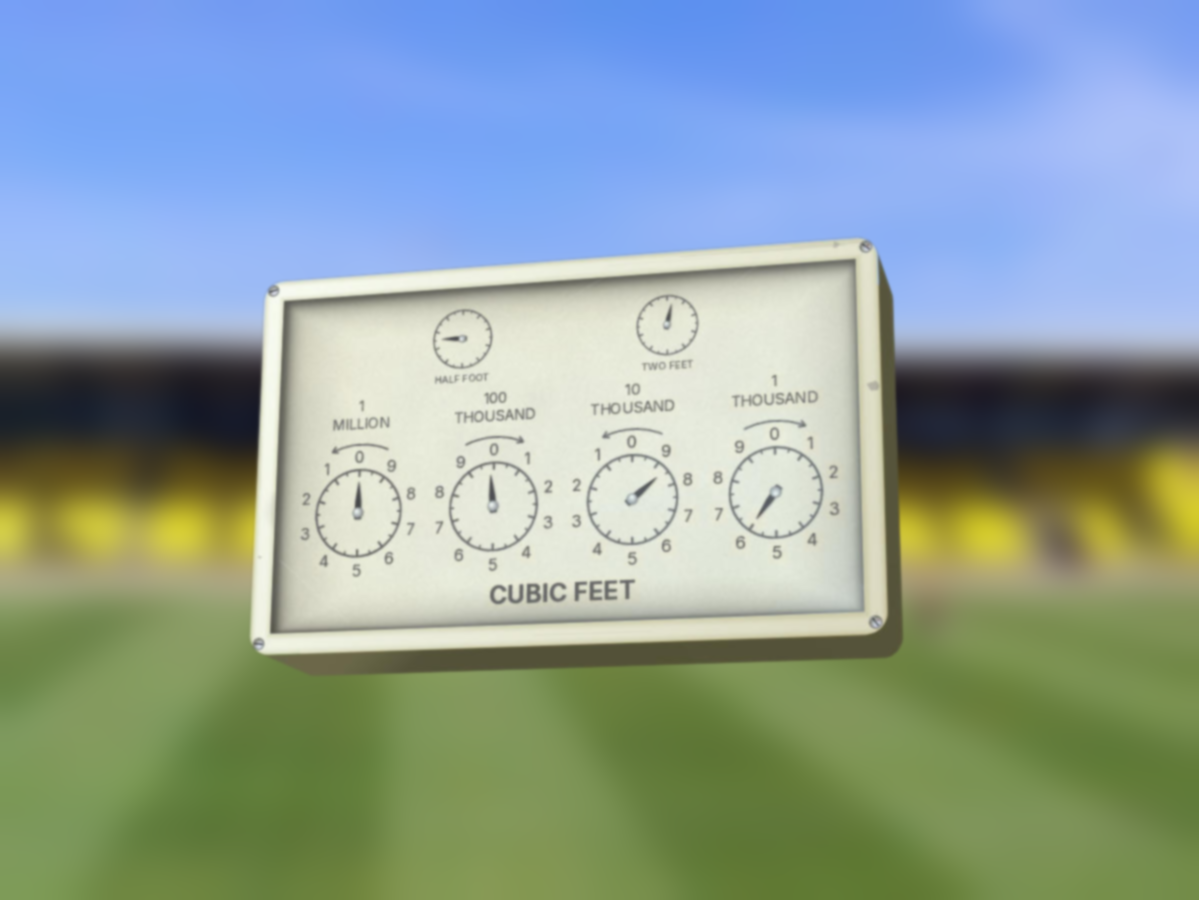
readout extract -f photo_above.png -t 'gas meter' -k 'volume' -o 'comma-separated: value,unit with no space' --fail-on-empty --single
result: 998600,ft³
